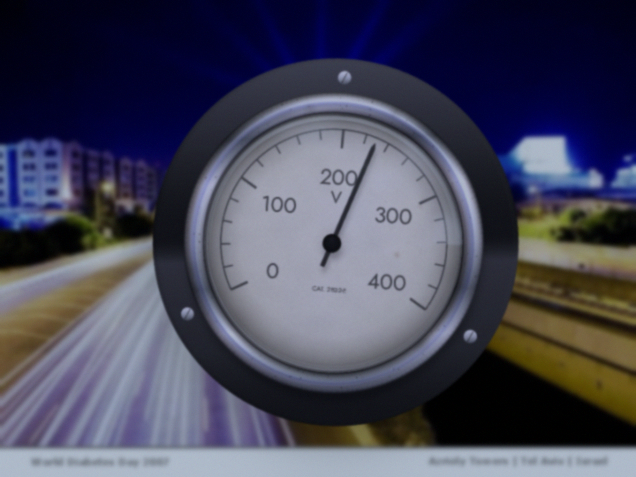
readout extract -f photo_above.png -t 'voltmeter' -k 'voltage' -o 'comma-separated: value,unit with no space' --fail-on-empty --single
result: 230,V
